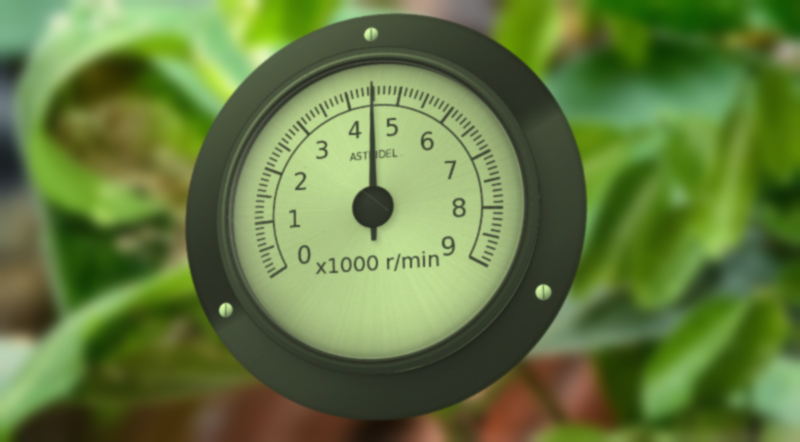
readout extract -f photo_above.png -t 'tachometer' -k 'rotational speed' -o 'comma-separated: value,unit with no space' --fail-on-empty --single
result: 4500,rpm
